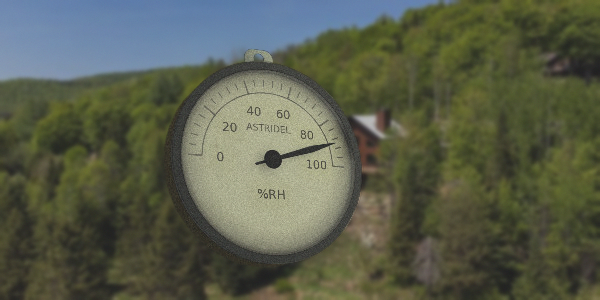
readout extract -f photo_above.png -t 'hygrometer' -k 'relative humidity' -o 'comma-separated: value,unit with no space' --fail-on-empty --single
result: 90,%
